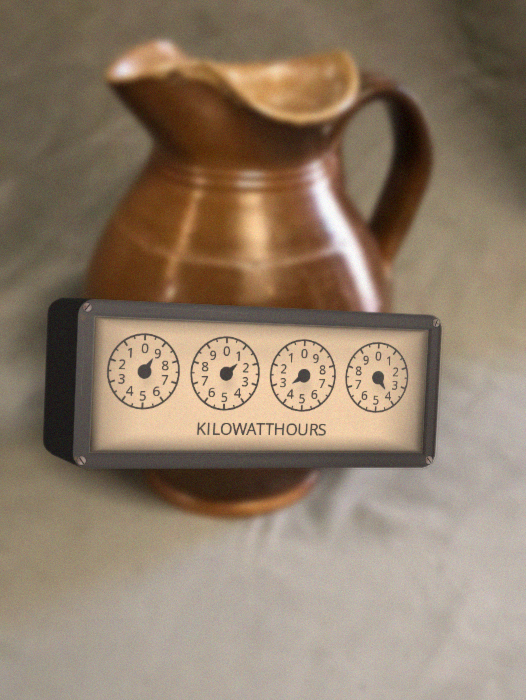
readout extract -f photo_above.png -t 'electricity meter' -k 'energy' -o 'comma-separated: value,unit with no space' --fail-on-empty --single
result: 9134,kWh
